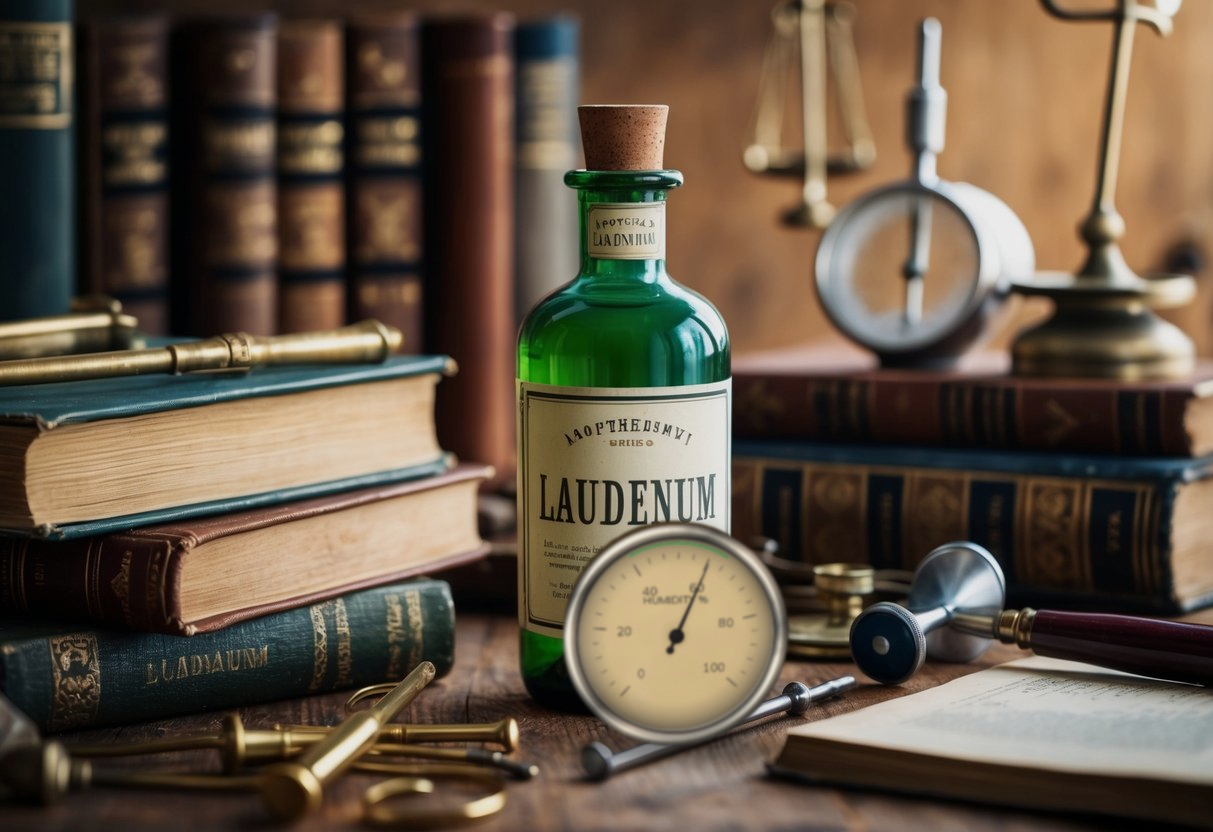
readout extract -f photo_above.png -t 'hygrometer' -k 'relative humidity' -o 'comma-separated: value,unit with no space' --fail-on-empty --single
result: 60,%
